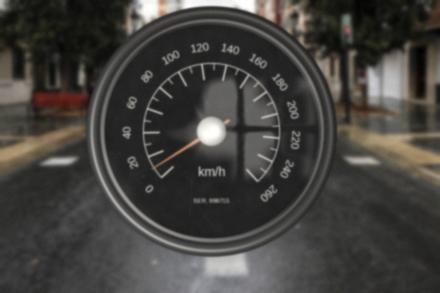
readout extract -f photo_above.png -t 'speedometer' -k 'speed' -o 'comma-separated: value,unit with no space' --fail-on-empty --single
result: 10,km/h
